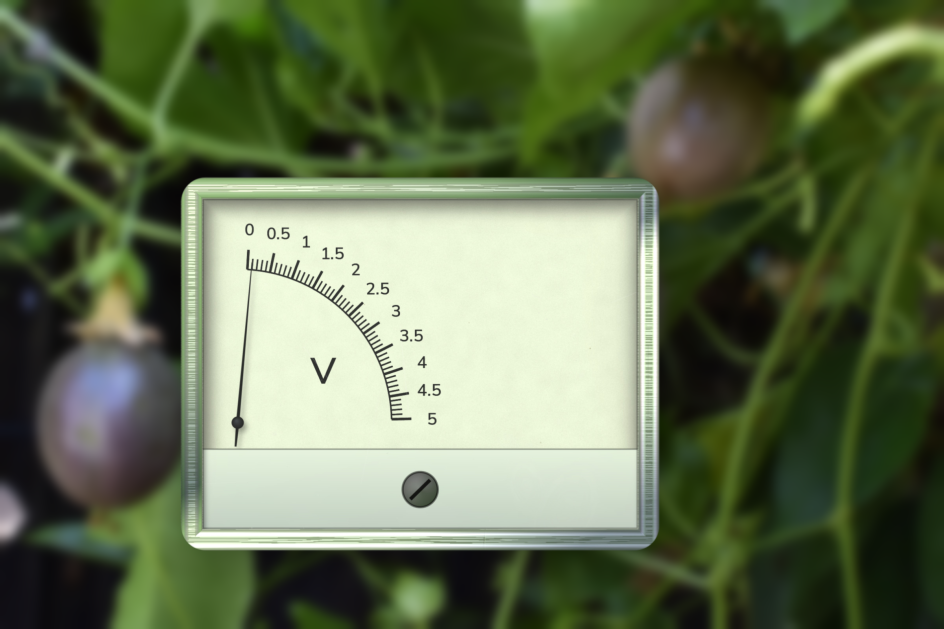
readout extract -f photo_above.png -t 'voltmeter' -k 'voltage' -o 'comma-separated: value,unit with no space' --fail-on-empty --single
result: 0.1,V
